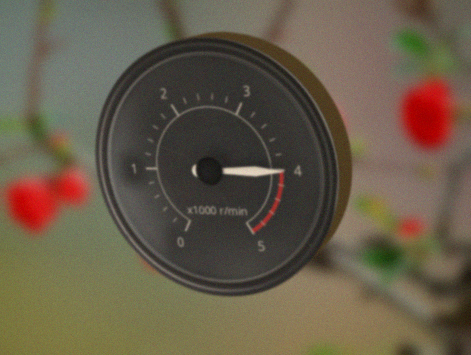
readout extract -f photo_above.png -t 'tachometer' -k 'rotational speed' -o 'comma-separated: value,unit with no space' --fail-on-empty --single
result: 4000,rpm
